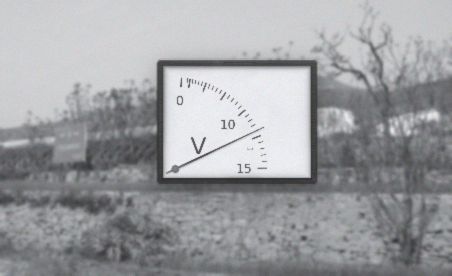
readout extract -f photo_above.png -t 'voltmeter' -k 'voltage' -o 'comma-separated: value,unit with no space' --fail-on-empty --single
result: 12,V
